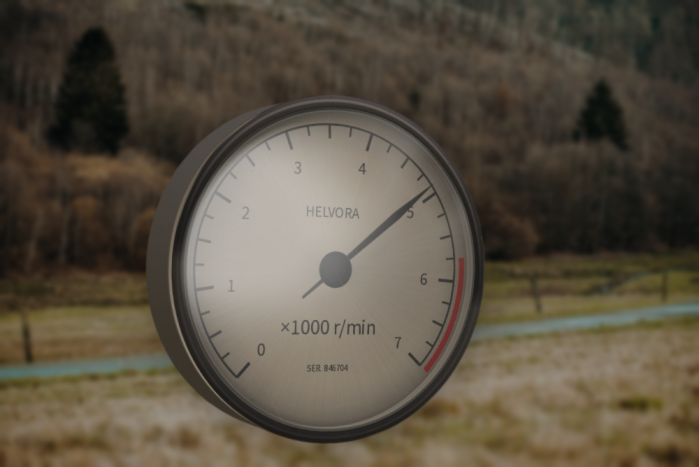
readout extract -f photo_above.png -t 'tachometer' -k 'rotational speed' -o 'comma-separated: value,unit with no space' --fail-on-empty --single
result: 4875,rpm
